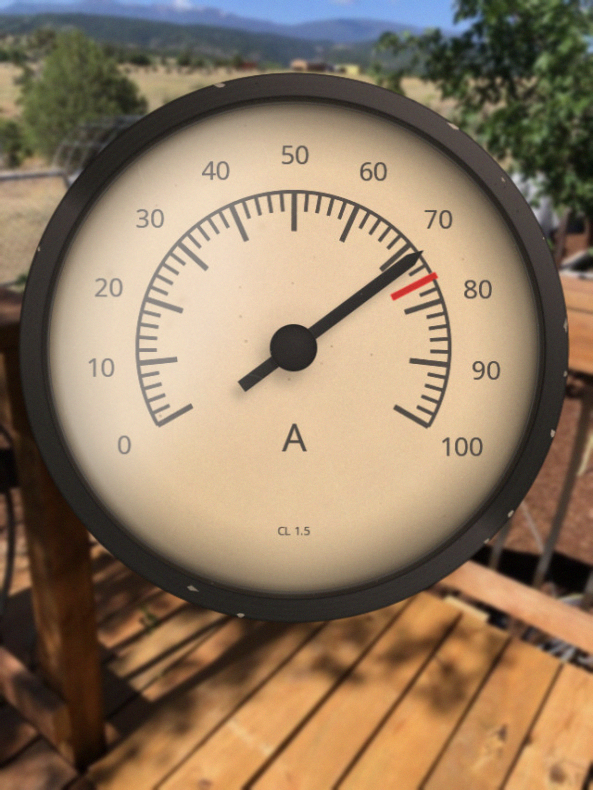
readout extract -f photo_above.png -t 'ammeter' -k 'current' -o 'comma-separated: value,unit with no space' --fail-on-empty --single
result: 72,A
